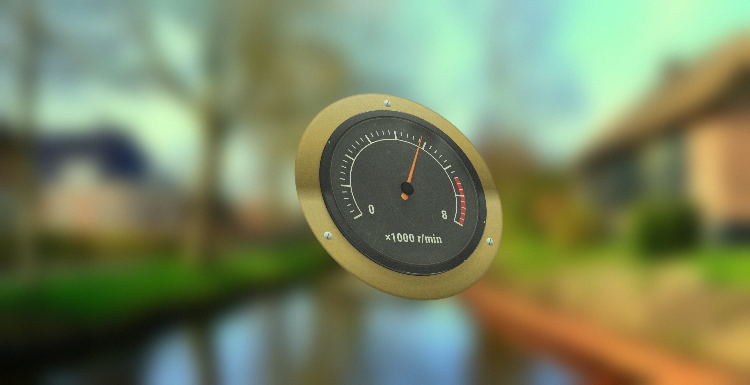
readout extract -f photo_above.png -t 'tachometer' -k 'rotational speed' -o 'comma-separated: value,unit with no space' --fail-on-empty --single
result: 4800,rpm
